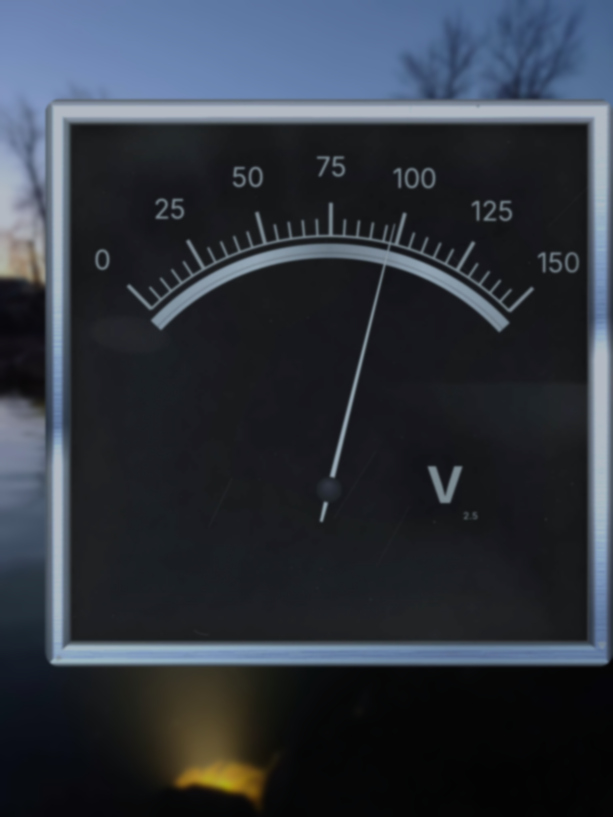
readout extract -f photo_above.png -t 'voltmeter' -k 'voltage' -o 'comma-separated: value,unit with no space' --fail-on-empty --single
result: 97.5,V
